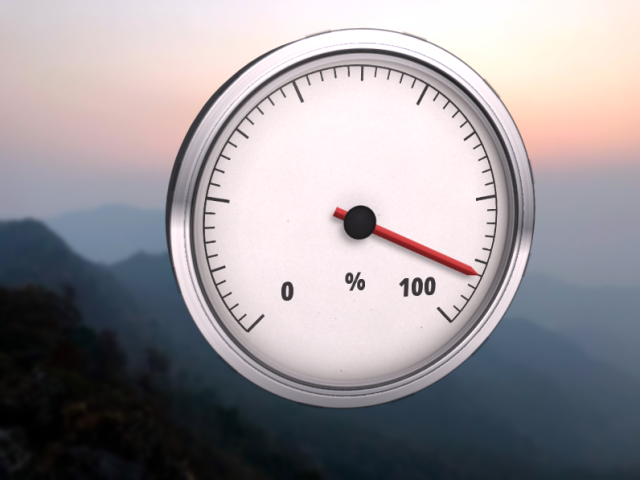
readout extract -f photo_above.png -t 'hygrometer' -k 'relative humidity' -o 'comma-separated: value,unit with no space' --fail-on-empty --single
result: 92,%
